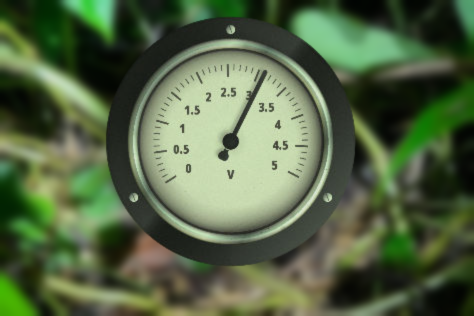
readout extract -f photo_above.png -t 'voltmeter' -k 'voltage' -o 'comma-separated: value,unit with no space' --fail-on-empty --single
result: 3.1,V
